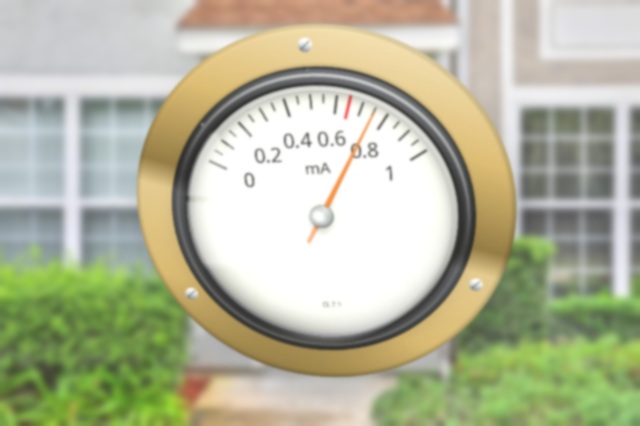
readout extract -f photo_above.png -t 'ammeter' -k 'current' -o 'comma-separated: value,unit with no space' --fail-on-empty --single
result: 0.75,mA
